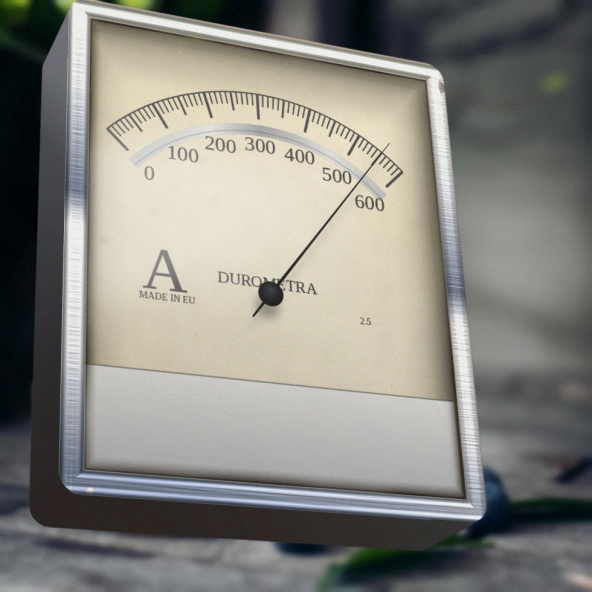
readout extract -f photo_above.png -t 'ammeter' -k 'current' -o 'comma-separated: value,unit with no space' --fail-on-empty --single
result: 550,A
